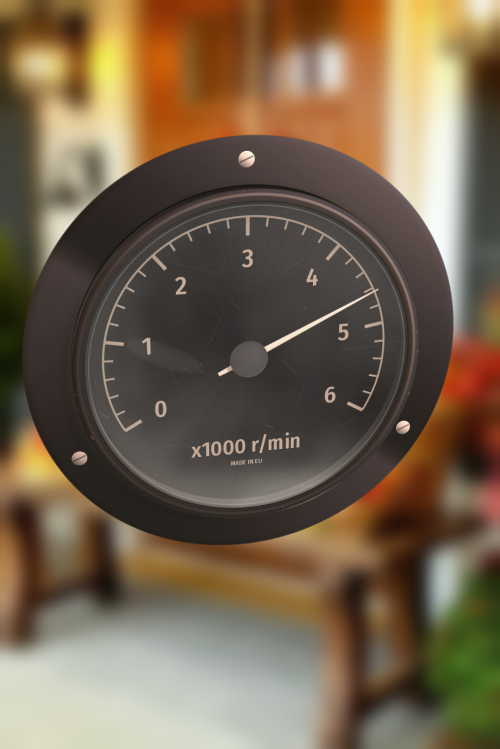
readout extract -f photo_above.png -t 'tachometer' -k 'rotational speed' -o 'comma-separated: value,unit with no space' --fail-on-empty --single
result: 4600,rpm
